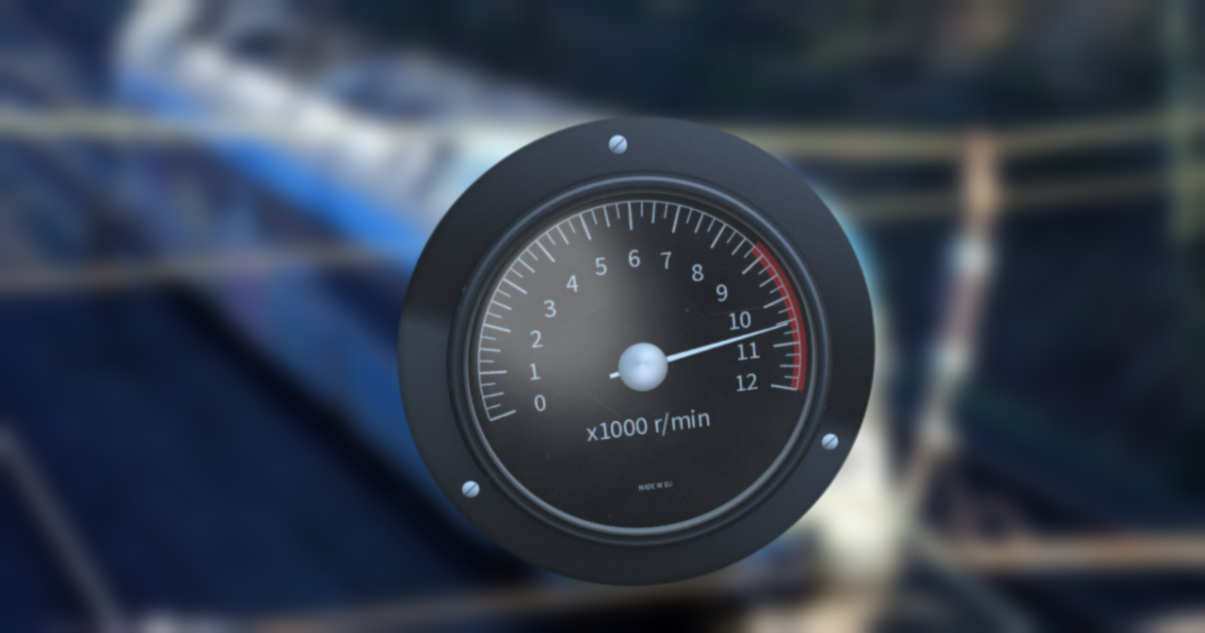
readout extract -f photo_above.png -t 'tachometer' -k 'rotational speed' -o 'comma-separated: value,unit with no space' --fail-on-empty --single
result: 10500,rpm
